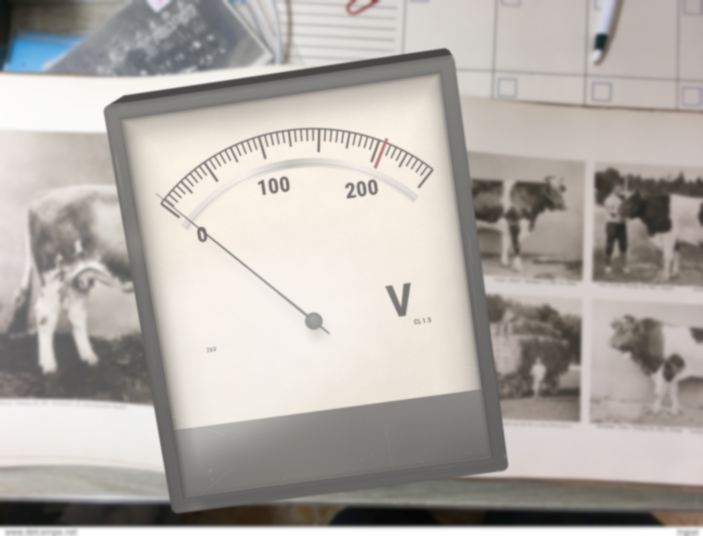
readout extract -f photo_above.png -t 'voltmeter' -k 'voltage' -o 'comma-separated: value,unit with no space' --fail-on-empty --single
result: 5,V
